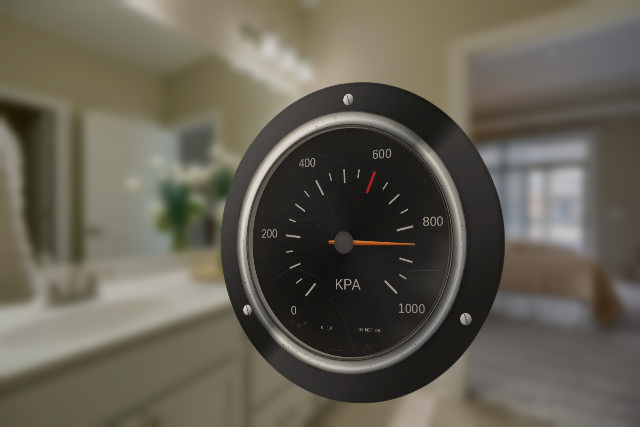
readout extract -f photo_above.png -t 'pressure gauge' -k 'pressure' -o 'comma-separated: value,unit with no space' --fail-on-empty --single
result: 850,kPa
